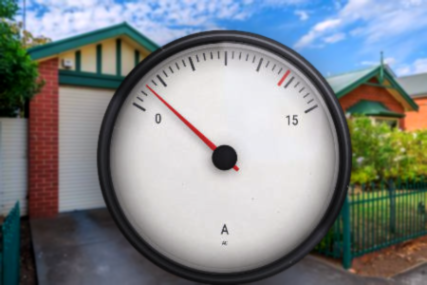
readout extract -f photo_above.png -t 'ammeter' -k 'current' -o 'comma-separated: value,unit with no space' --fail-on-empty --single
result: 1.5,A
